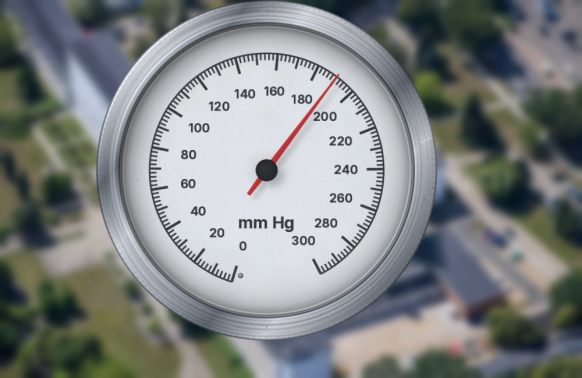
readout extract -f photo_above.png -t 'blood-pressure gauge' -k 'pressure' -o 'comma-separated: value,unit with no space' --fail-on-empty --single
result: 190,mmHg
